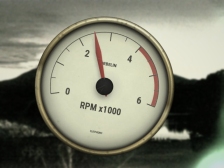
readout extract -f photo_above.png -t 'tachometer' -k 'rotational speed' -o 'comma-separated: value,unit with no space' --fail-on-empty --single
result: 2500,rpm
